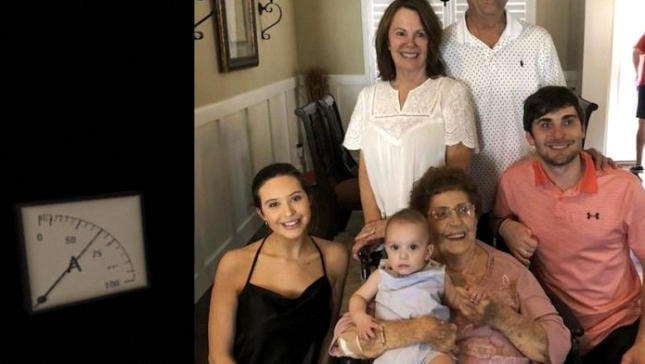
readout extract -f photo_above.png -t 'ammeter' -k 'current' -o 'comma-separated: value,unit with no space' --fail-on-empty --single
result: 65,A
